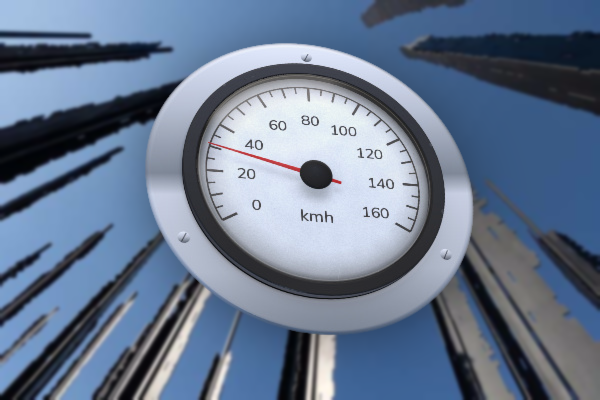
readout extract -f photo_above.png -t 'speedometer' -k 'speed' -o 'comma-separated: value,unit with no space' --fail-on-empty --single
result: 30,km/h
